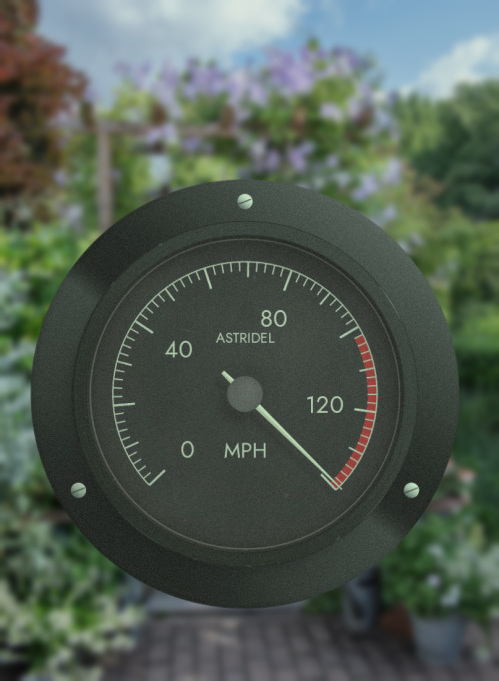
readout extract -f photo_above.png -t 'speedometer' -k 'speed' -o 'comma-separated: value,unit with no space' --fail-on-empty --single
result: 139,mph
